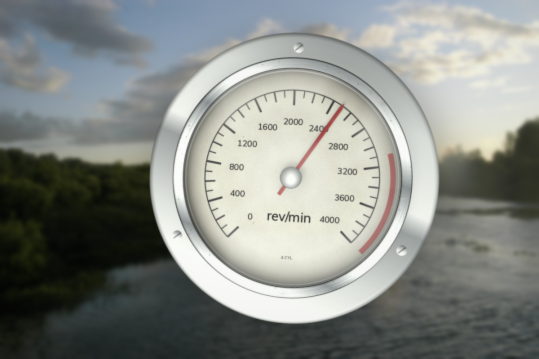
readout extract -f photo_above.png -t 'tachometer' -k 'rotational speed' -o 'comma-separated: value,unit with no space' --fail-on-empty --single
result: 2500,rpm
